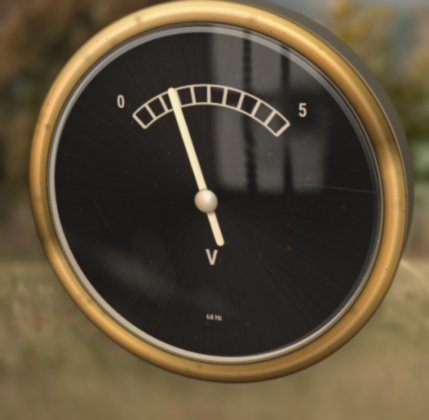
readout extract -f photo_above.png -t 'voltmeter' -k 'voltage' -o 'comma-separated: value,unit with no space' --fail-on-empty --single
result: 1.5,V
